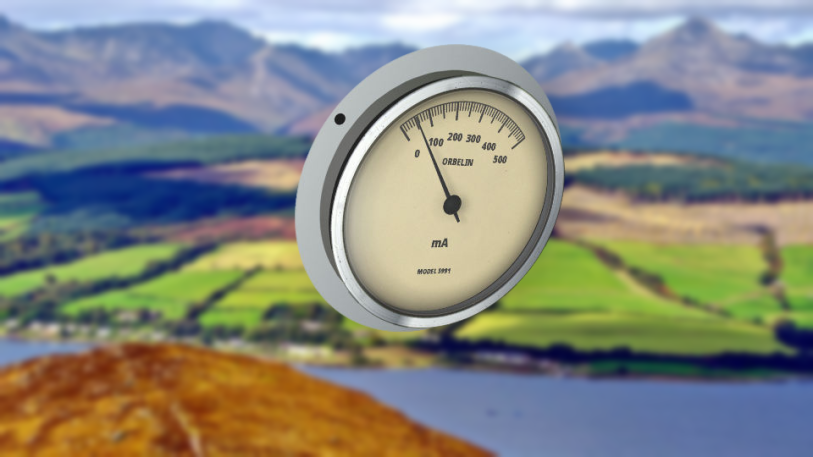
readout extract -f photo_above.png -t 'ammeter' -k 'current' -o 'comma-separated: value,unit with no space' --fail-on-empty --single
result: 50,mA
